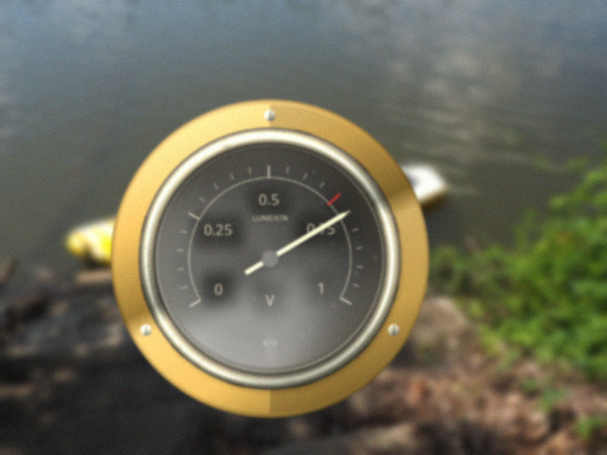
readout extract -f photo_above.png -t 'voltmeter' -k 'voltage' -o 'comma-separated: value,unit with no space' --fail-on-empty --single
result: 0.75,V
